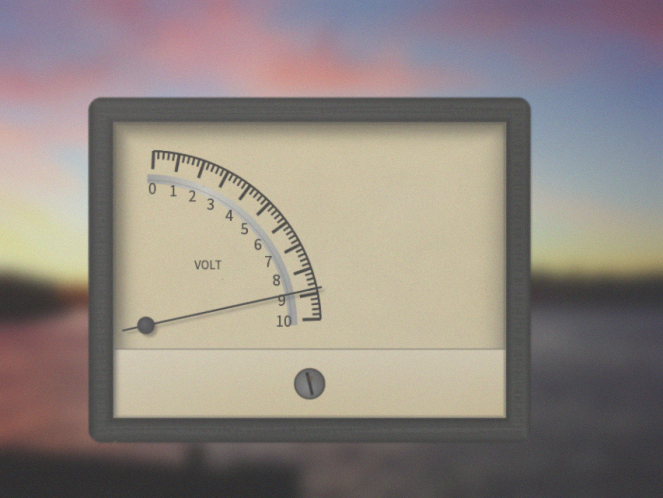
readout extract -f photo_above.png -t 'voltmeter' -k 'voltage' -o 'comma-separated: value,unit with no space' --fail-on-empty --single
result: 8.8,V
